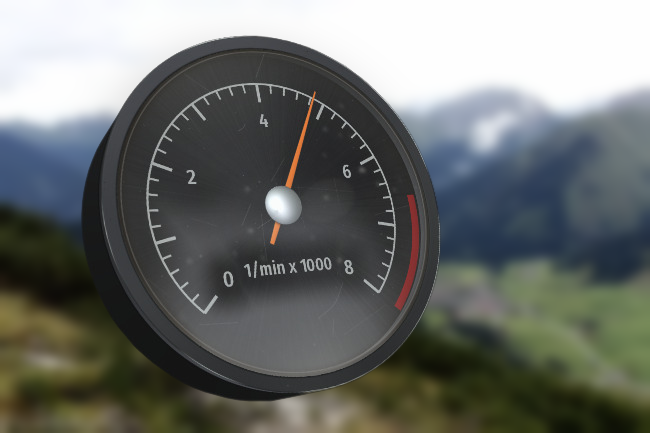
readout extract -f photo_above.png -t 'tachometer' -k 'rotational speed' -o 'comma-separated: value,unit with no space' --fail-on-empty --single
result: 4800,rpm
